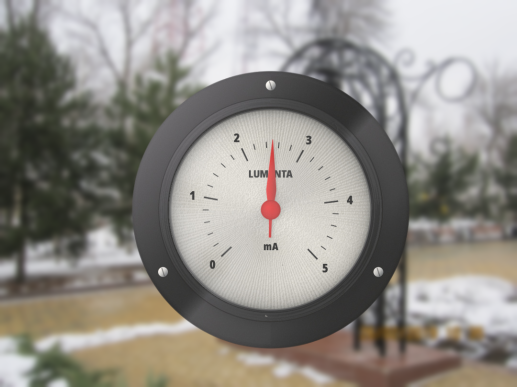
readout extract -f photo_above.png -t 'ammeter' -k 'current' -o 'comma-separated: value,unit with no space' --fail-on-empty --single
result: 2.5,mA
